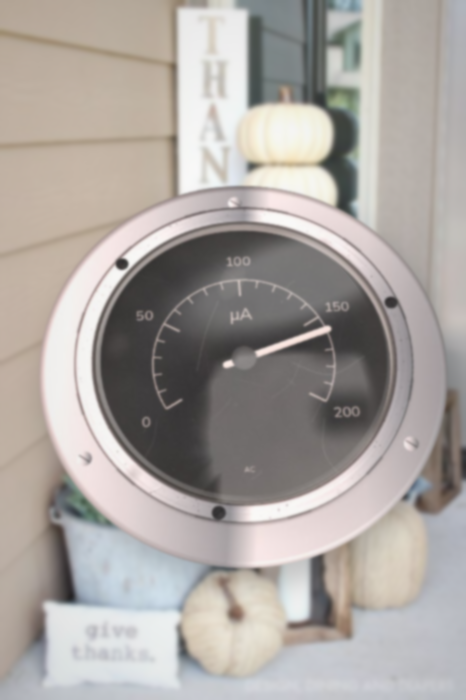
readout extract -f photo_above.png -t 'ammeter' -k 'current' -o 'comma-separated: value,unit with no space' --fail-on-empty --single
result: 160,µA
